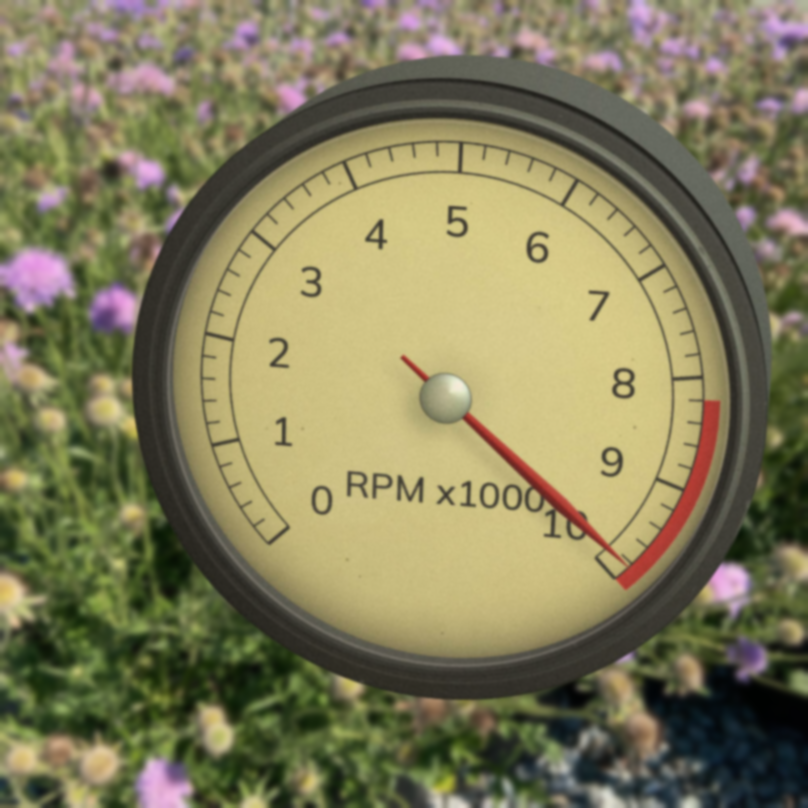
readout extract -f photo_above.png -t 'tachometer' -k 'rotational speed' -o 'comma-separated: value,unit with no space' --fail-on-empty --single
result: 9800,rpm
